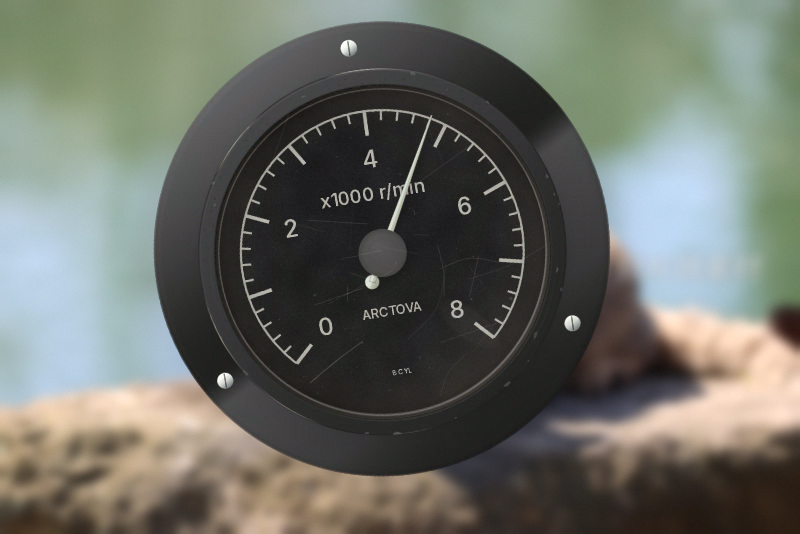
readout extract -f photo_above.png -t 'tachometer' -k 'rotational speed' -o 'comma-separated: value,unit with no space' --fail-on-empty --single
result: 4800,rpm
